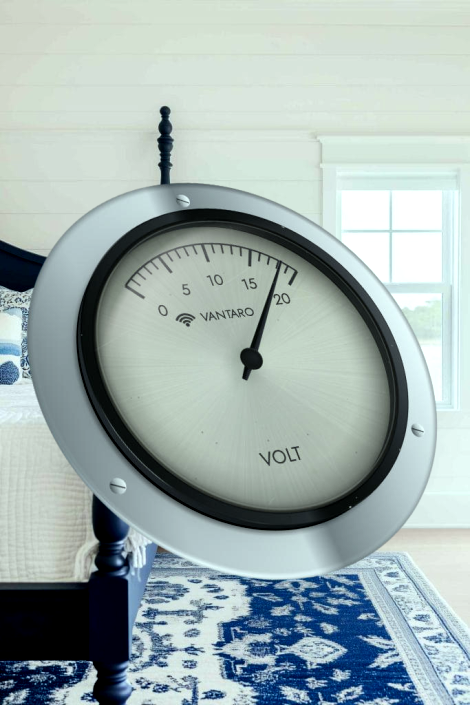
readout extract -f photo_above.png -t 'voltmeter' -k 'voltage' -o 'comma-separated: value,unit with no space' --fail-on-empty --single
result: 18,V
